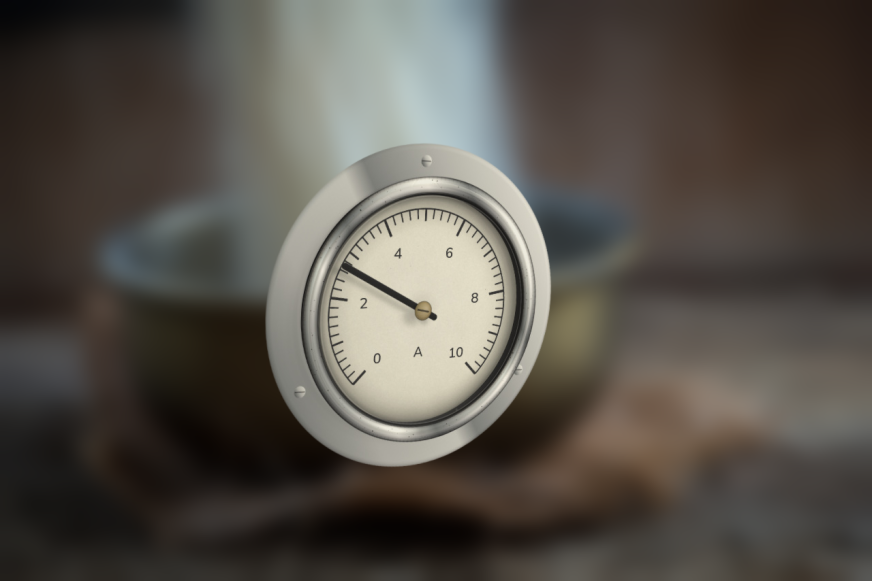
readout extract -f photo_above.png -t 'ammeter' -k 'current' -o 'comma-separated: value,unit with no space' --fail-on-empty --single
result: 2.7,A
